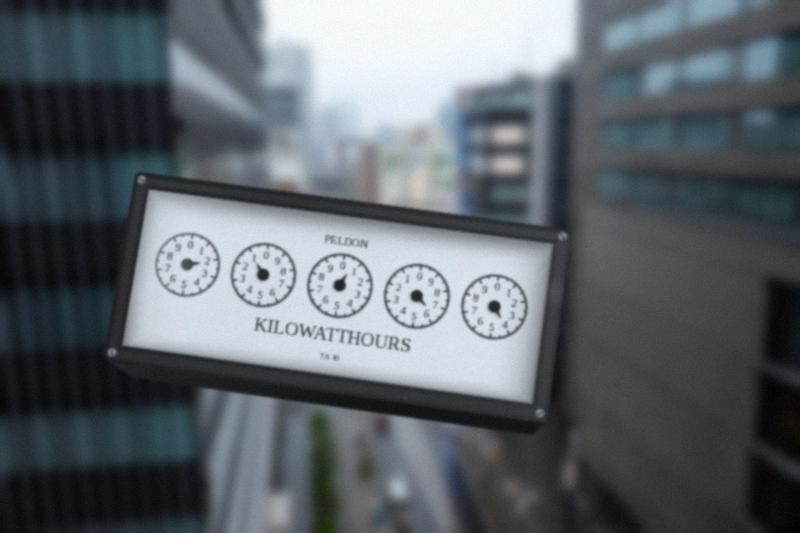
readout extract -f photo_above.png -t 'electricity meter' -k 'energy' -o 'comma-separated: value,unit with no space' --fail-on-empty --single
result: 21064,kWh
